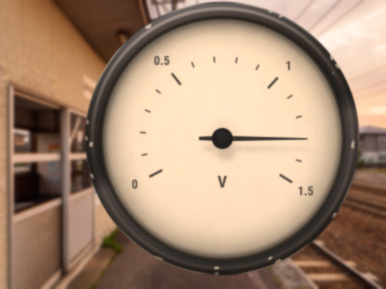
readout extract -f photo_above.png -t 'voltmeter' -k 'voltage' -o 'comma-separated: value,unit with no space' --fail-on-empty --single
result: 1.3,V
